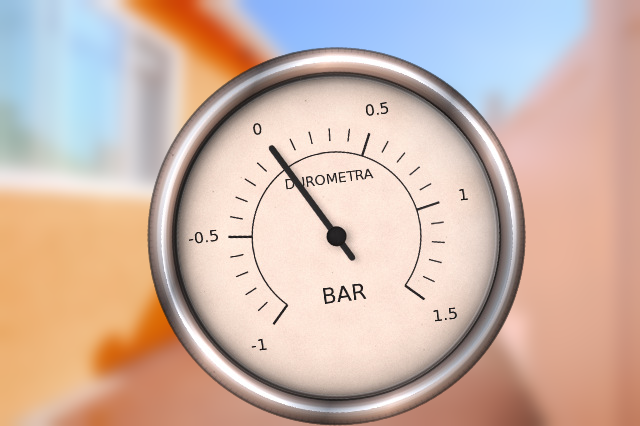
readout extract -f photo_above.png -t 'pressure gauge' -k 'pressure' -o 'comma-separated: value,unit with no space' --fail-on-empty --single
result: 0,bar
